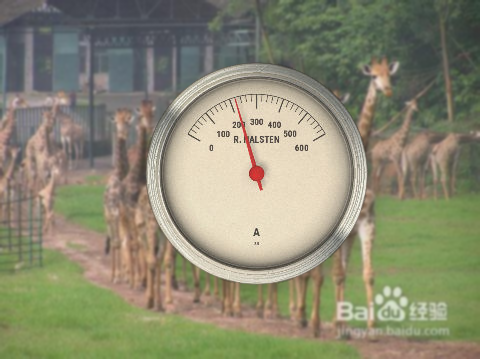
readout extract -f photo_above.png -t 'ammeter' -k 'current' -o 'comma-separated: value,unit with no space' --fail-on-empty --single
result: 220,A
